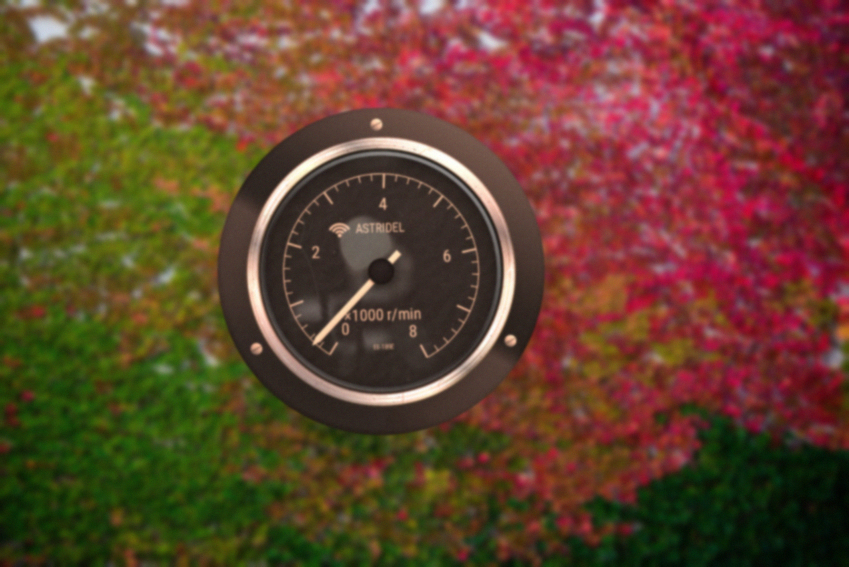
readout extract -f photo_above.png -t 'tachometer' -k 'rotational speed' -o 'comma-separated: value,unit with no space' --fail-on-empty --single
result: 300,rpm
